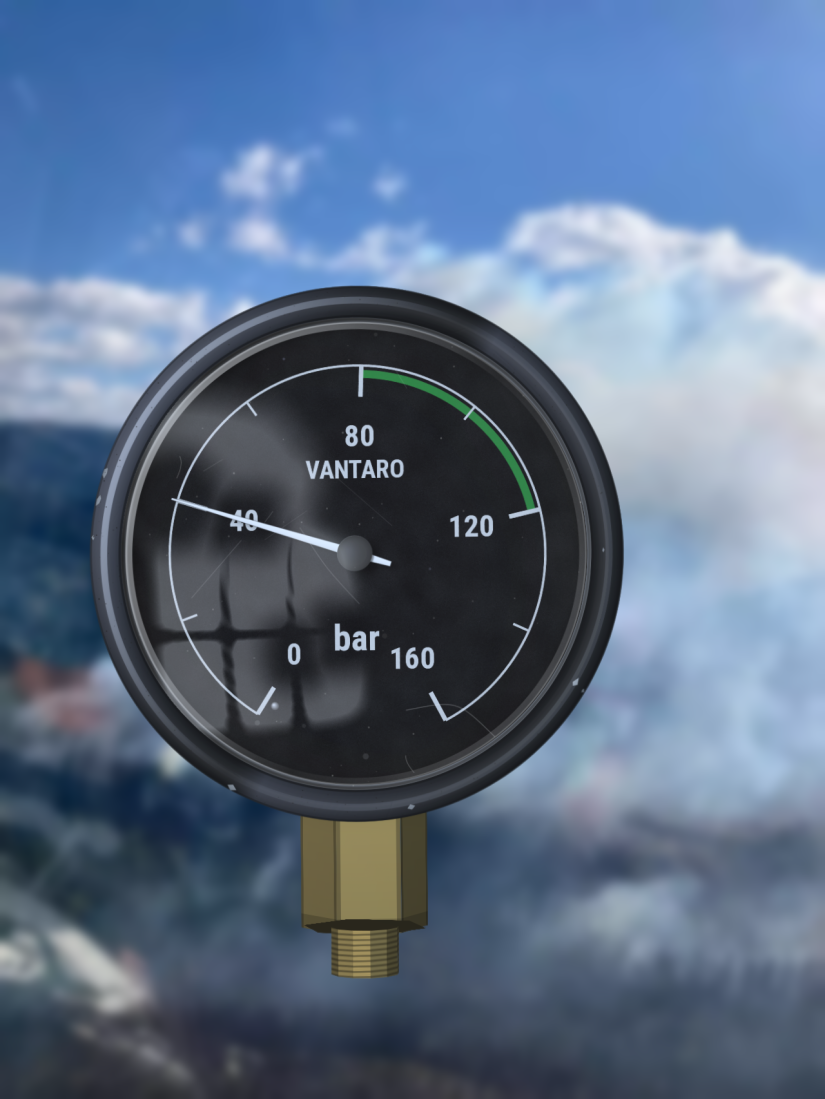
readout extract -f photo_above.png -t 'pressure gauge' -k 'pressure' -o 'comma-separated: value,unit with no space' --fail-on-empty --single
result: 40,bar
